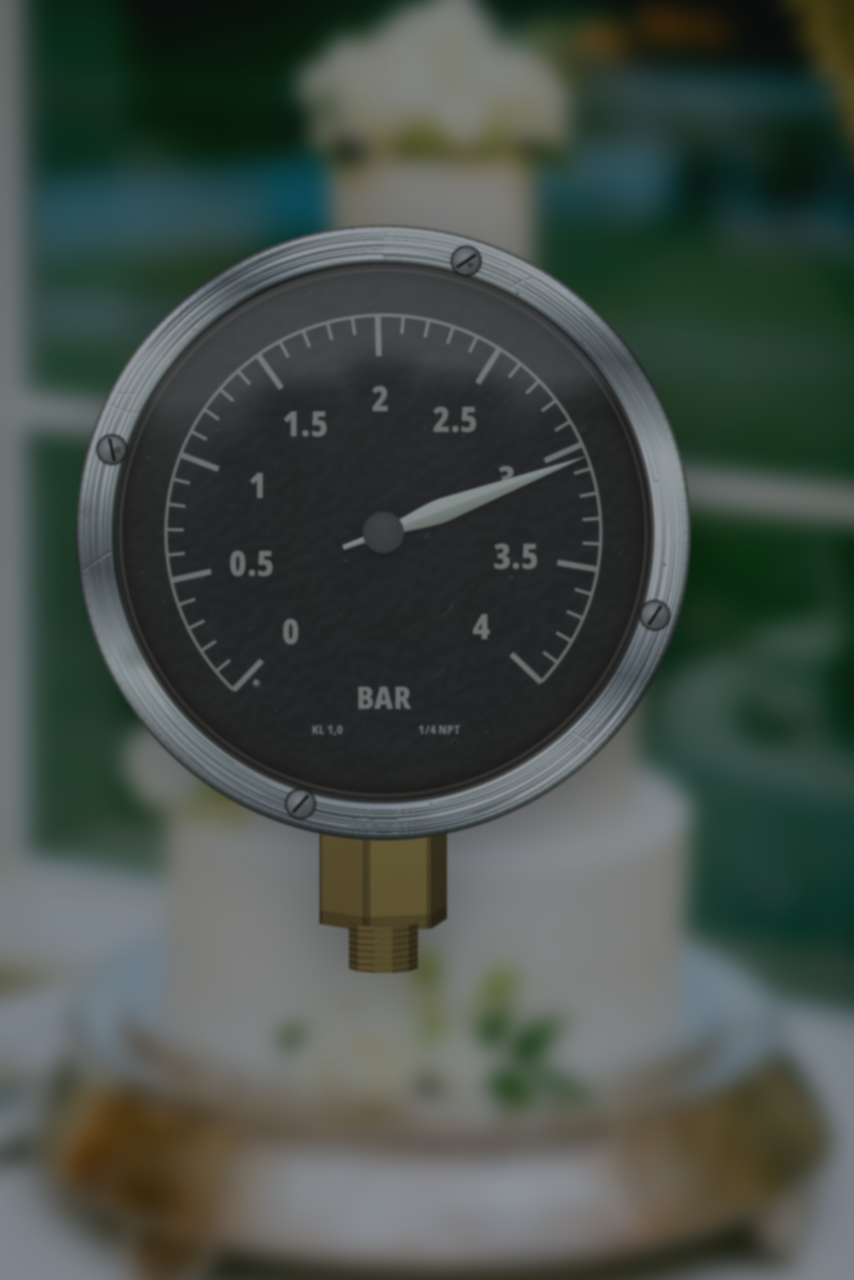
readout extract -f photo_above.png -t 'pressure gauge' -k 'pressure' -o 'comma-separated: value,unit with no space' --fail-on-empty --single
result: 3.05,bar
